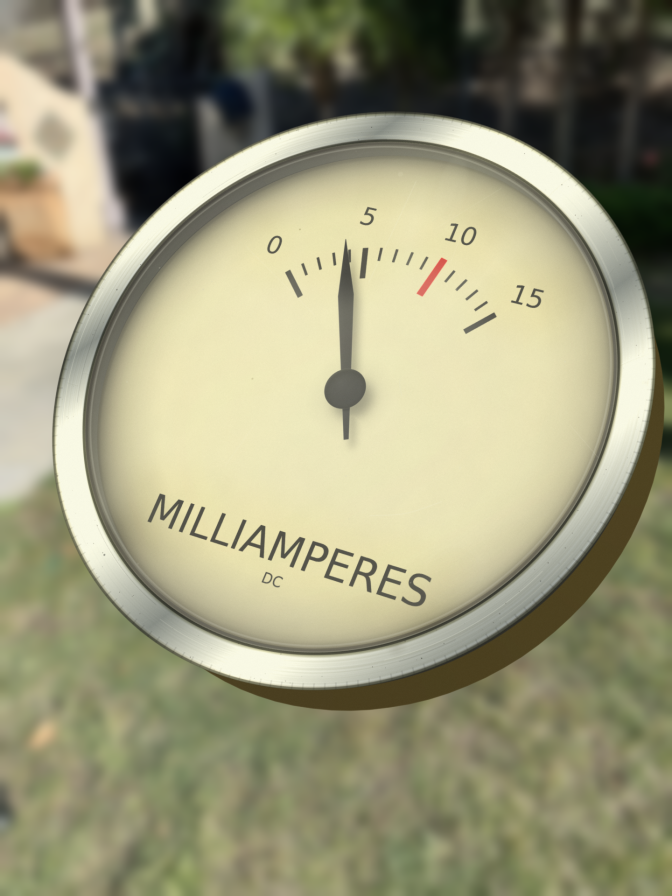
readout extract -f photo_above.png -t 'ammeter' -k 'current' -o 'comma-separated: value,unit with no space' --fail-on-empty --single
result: 4,mA
